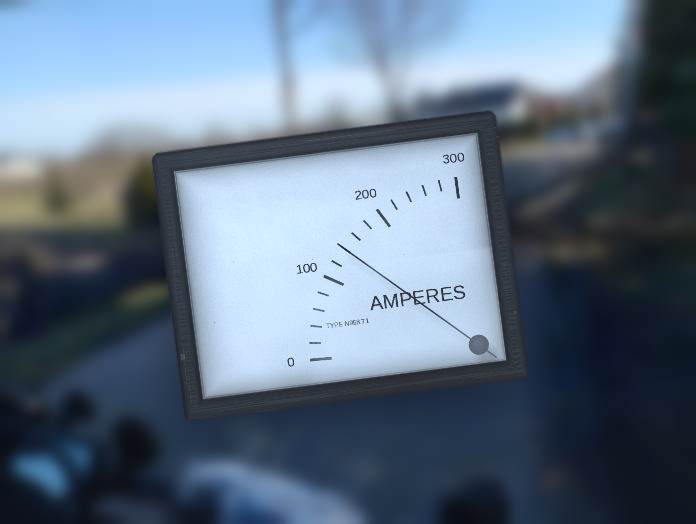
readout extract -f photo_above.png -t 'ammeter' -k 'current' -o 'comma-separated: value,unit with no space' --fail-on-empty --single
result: 140,A
